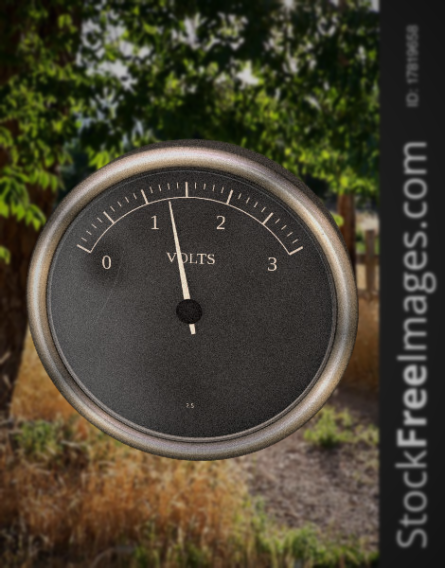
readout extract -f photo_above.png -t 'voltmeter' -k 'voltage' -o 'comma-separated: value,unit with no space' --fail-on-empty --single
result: 1.3,V
